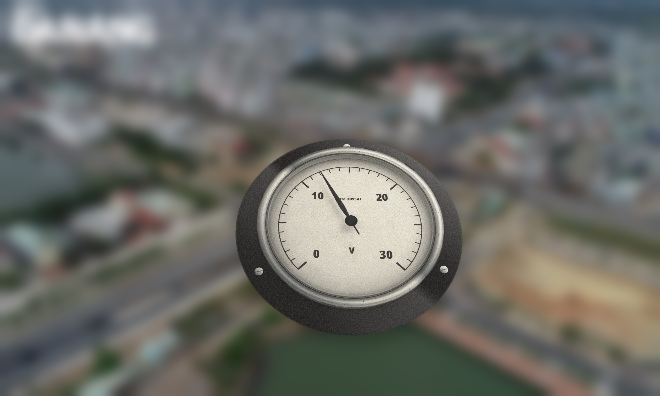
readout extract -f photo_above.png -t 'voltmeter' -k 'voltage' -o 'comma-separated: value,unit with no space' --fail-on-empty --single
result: 12,V
